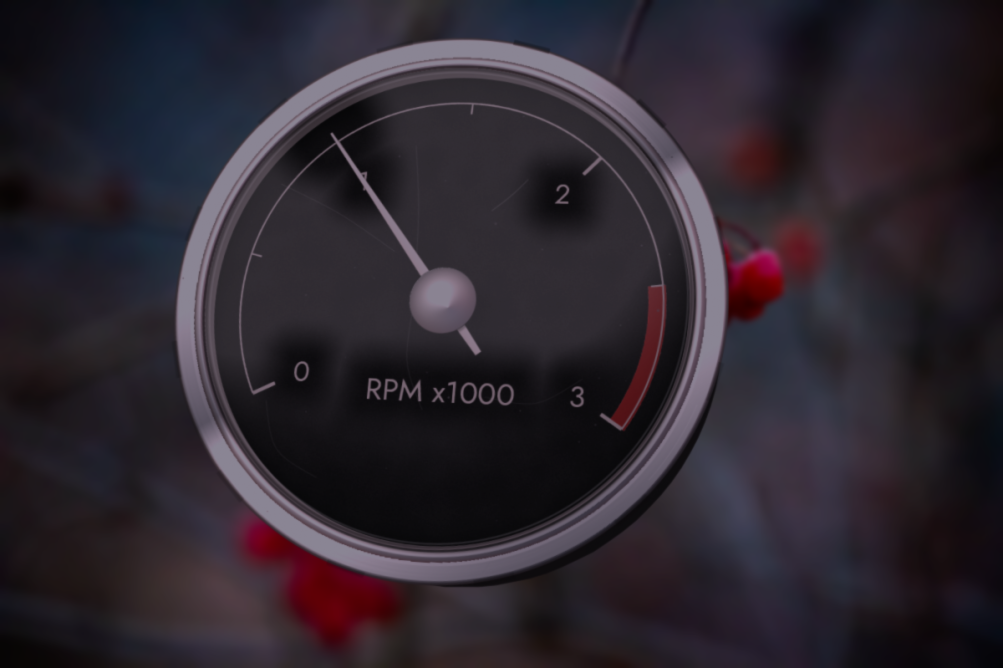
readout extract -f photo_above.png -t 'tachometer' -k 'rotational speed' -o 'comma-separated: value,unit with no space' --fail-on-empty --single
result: 1000,rpm
